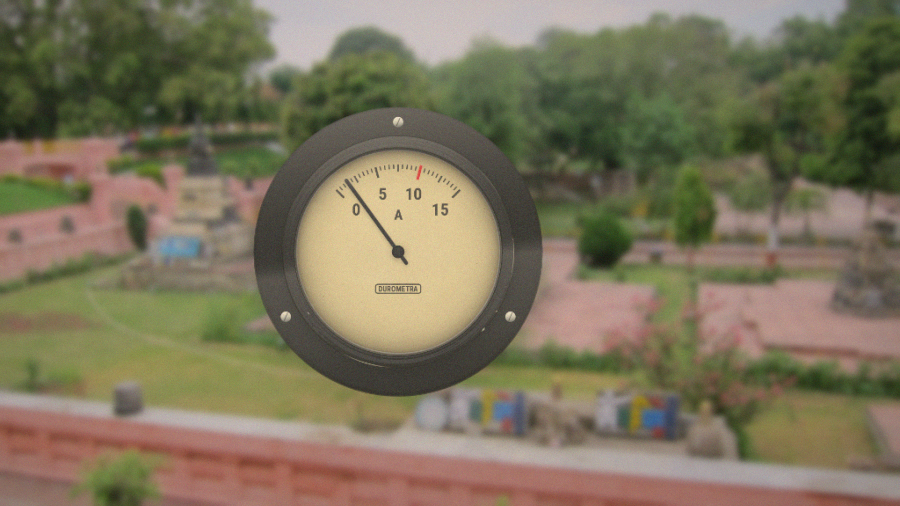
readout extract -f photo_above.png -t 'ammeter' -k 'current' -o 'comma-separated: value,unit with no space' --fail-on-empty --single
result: 1.5,A
